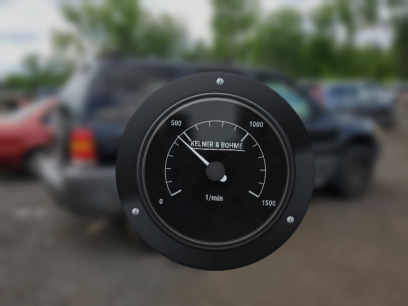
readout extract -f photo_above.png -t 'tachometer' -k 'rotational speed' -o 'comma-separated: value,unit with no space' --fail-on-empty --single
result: 450,rpm
